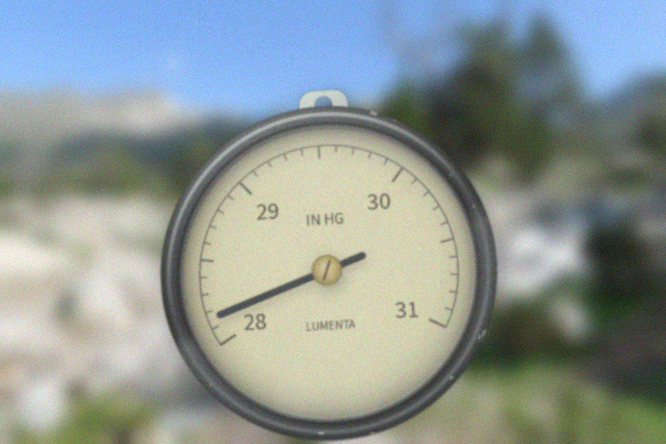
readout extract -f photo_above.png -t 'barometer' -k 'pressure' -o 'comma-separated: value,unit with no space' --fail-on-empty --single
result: 28.15,inHg
